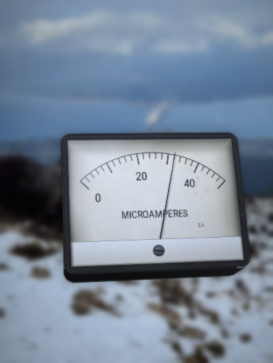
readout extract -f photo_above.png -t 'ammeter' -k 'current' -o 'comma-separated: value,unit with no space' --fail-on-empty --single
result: 32,µA
